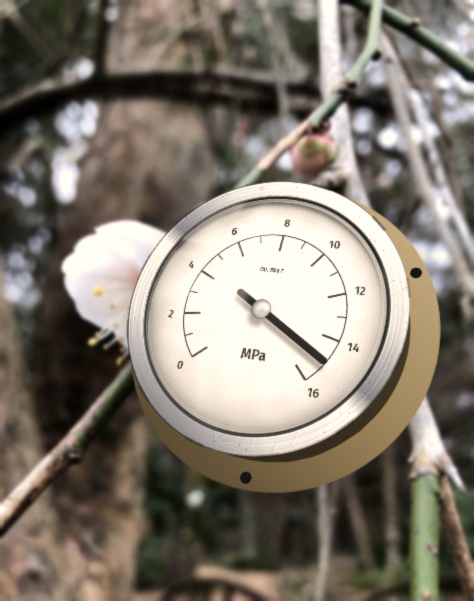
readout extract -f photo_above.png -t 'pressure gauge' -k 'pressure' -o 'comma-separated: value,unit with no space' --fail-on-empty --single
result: 15,MPa
